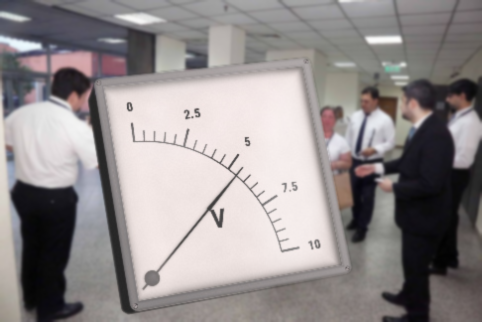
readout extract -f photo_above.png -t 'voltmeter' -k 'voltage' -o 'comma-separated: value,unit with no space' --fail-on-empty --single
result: 5.5,V
